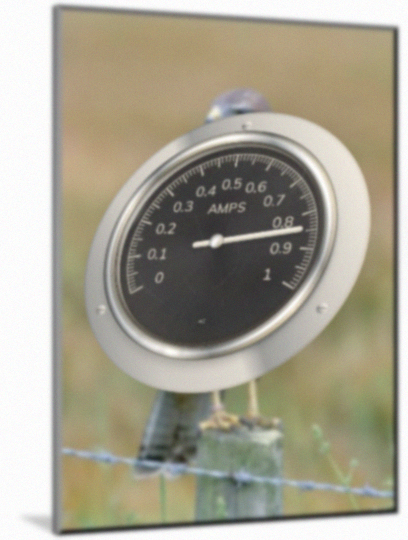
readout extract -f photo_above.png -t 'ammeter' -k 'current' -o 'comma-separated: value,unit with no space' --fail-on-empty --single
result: 0.85,A
